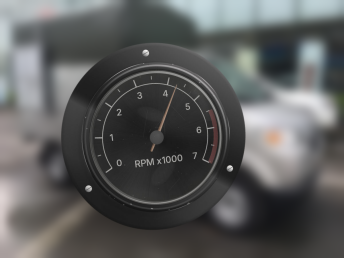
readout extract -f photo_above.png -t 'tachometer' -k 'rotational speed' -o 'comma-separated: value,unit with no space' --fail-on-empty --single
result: 4250,rpm
